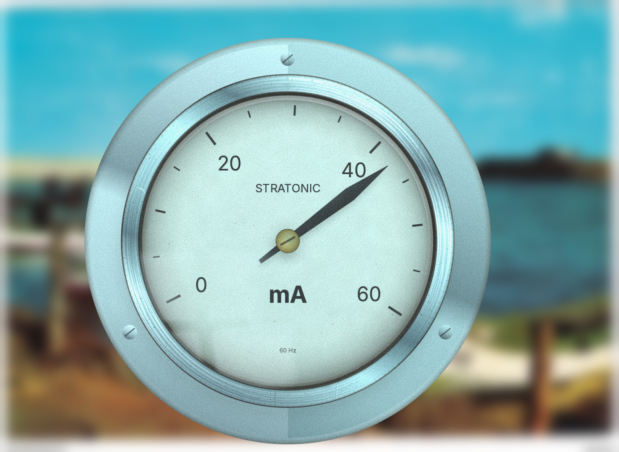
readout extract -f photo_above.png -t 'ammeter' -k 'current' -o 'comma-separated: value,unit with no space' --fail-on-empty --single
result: 42.5,mA
